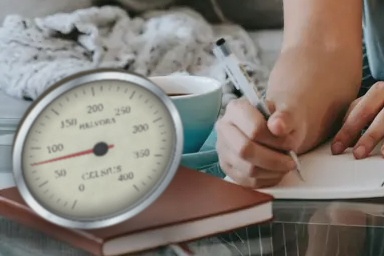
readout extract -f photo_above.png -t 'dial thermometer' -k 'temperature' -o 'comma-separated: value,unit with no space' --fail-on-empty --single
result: 80,°C
